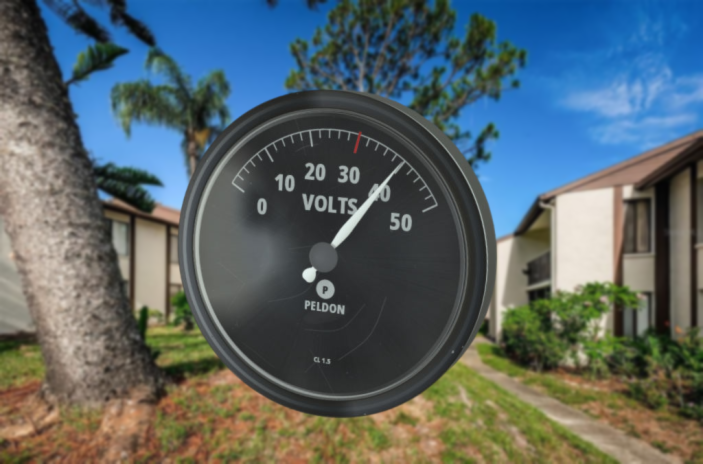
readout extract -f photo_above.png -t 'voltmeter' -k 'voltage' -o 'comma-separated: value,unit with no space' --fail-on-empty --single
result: 40,V
